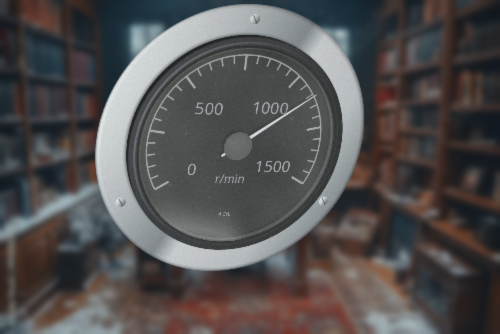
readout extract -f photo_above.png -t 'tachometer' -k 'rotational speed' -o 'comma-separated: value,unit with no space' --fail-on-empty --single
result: 1100,rpm
